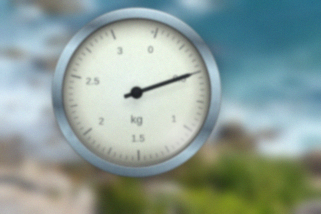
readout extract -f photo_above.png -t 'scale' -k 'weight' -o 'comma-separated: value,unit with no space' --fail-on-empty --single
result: 0.5,kg
